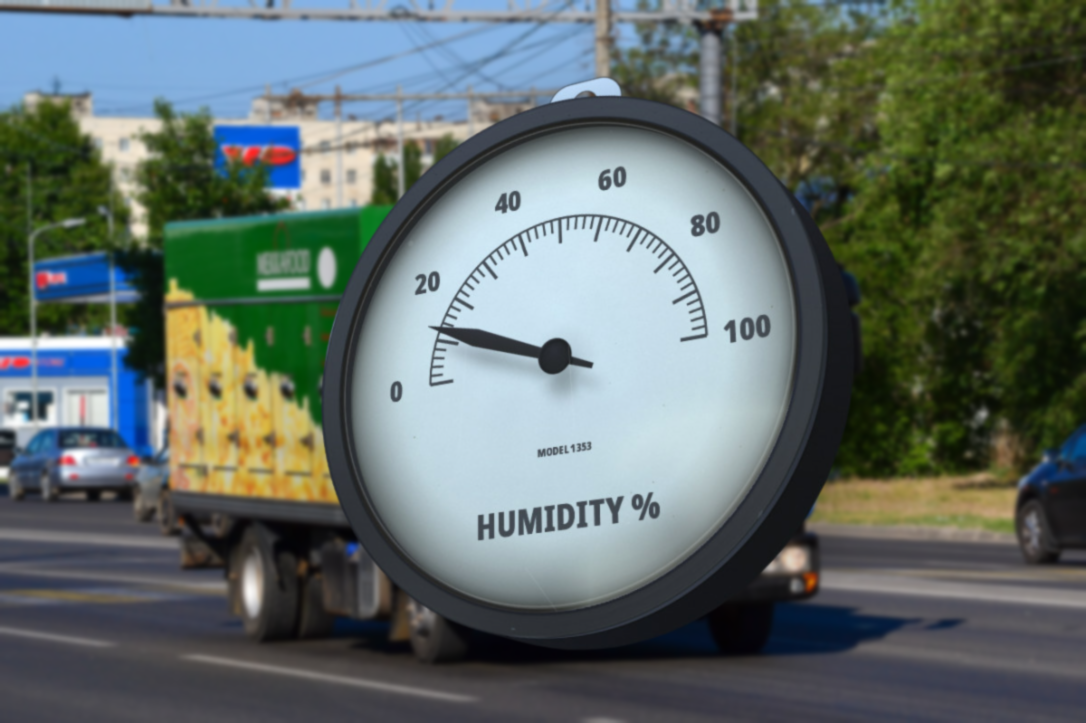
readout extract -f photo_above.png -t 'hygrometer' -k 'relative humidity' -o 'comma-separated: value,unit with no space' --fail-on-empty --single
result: 12,%
